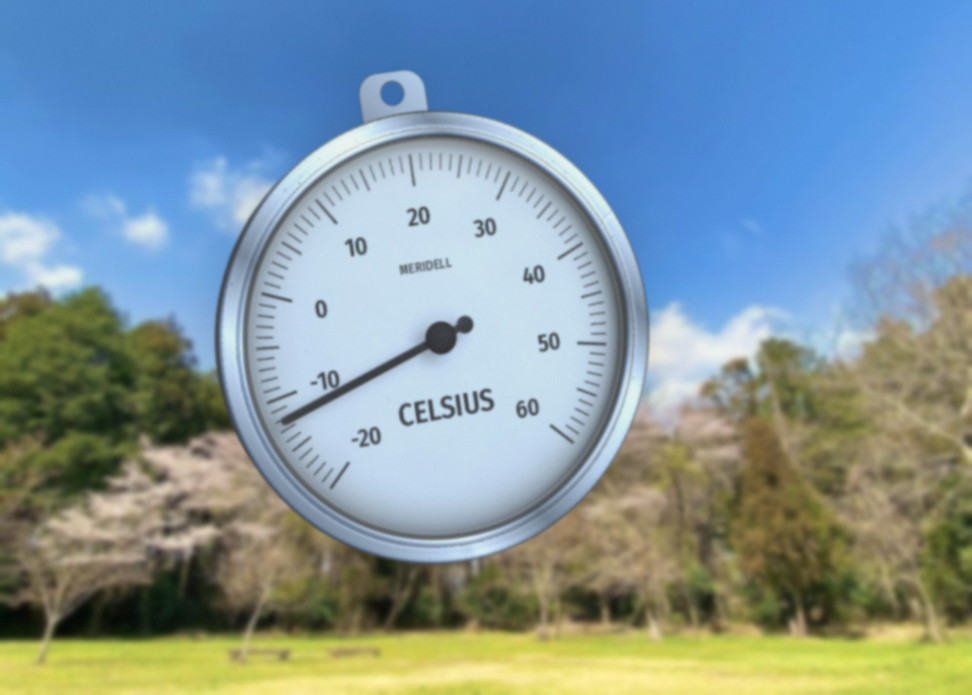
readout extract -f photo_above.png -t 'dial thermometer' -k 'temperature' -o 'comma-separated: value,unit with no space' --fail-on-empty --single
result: -12,°C
